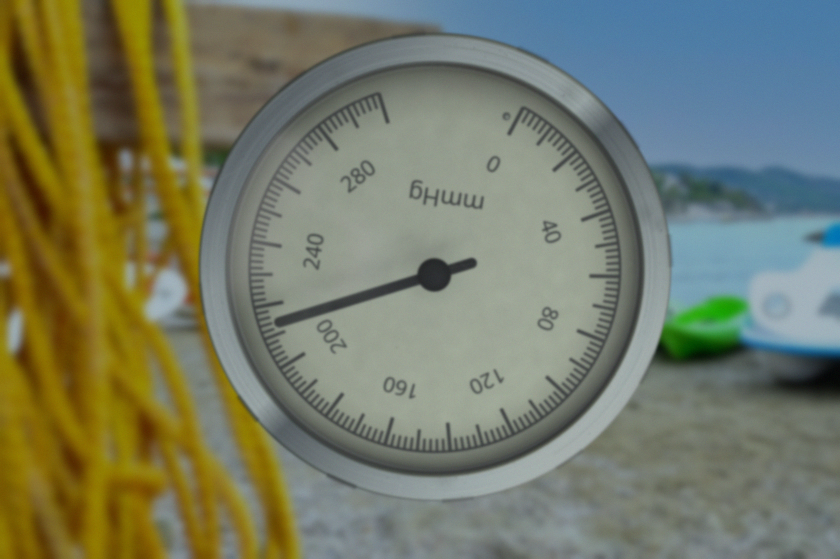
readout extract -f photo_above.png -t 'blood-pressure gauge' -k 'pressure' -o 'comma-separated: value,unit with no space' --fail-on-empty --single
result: 214,mmHg
